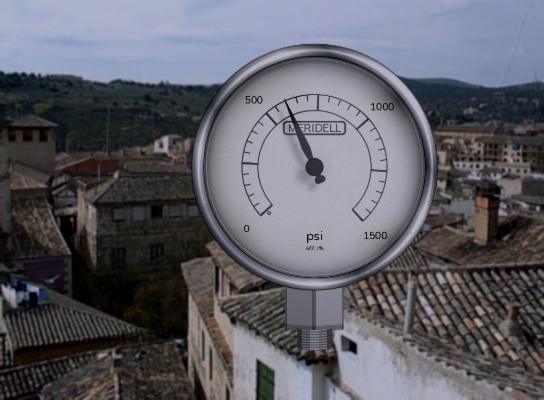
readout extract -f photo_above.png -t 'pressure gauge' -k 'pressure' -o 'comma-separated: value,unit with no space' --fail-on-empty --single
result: 600,psi
